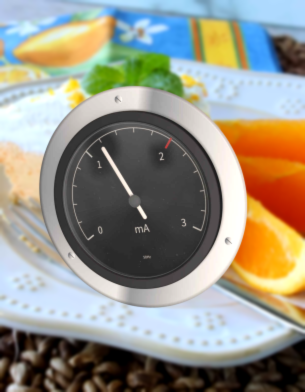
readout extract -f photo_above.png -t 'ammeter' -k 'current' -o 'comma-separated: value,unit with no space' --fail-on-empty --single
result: 1.2,mA
